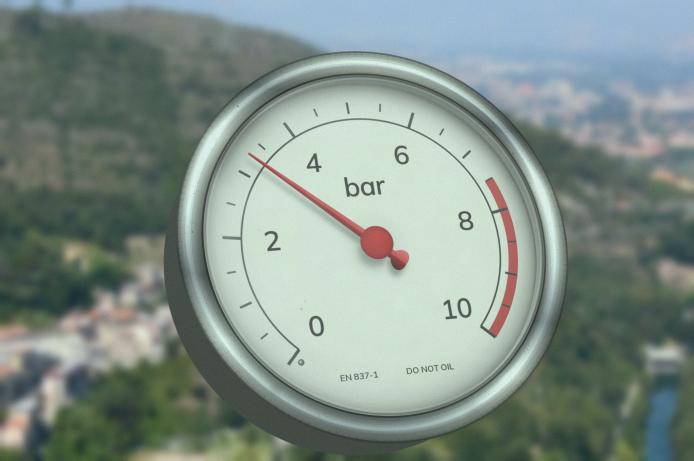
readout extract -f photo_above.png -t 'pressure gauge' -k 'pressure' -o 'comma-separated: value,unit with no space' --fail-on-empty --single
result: 3.25,bar
